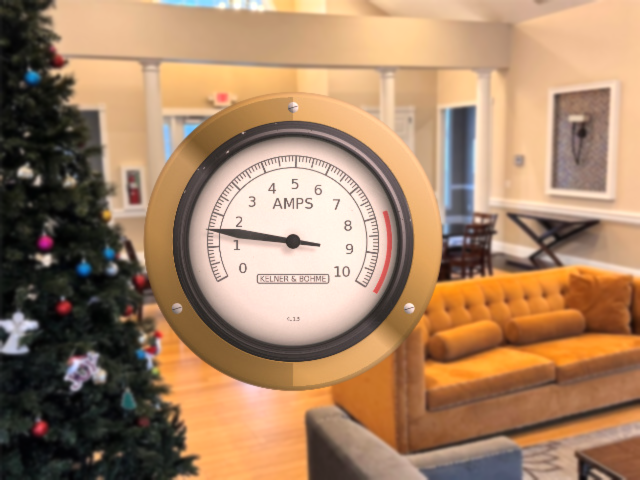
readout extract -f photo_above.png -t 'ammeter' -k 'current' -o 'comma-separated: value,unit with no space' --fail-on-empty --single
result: 1.5,A
